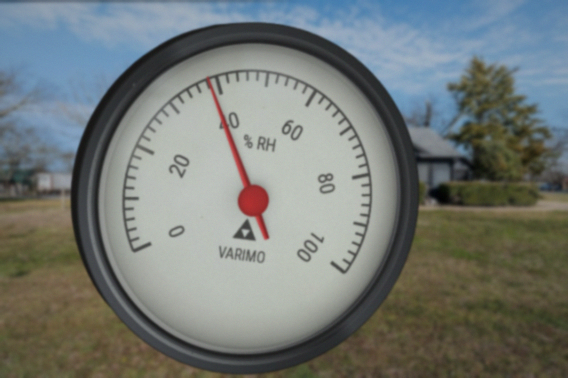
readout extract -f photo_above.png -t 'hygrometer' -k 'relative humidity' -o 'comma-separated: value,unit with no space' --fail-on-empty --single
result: 38,%
